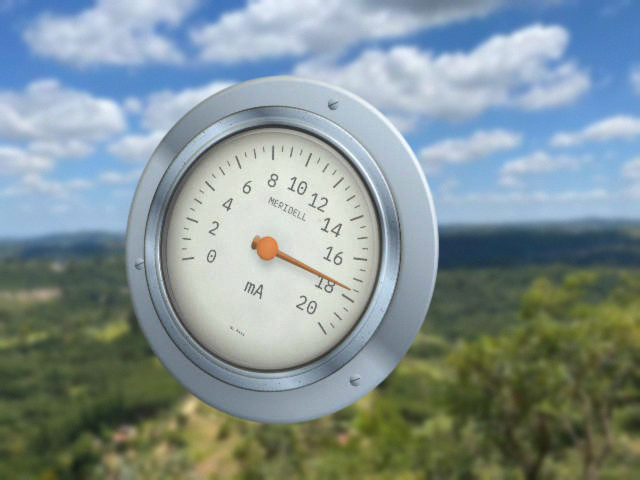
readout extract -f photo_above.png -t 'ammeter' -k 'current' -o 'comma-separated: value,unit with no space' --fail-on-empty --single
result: 17.5,mA
